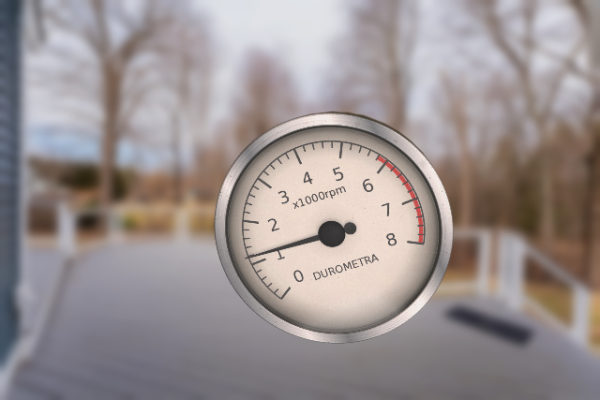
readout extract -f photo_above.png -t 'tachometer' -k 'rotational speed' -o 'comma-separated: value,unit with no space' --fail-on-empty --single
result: 1200,rpm
